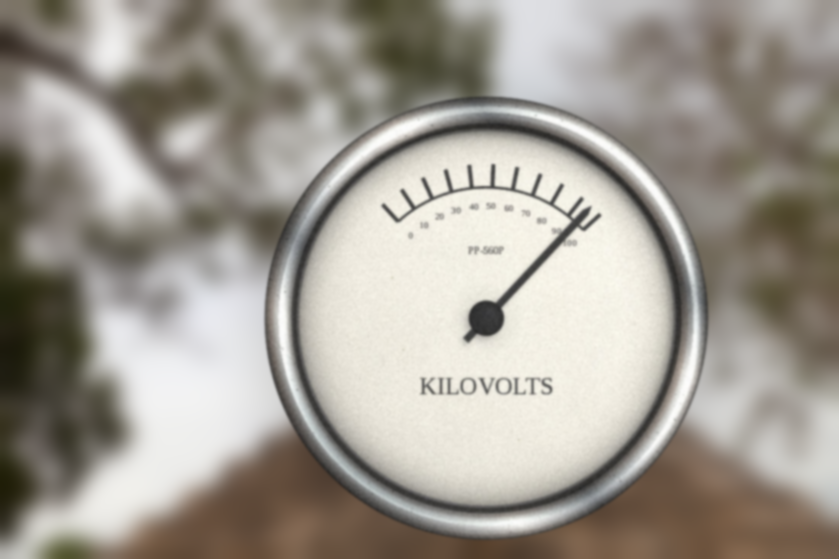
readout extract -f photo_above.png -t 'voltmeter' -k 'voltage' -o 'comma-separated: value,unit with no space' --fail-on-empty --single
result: 95,kV
